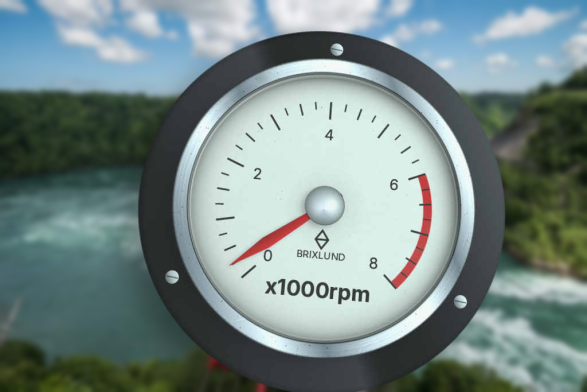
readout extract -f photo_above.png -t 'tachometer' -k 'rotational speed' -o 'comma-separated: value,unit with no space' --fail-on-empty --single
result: 250,rpm
